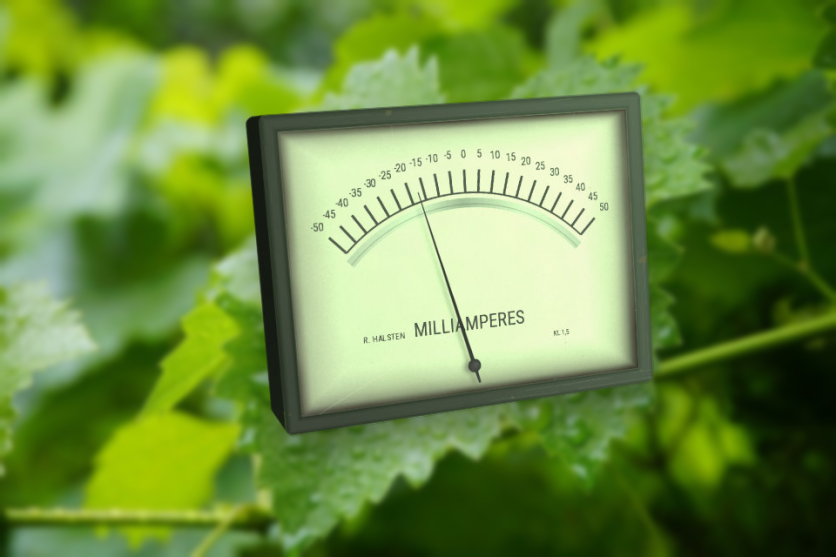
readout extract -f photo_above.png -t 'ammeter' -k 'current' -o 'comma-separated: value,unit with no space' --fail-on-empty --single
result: -17.5,mA
